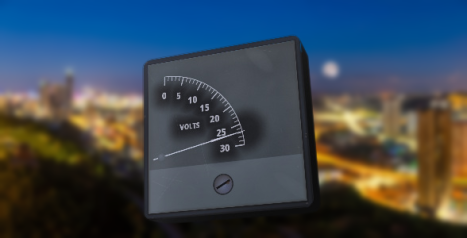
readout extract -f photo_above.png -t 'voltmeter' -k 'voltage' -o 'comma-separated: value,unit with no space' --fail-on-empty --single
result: 27,V
